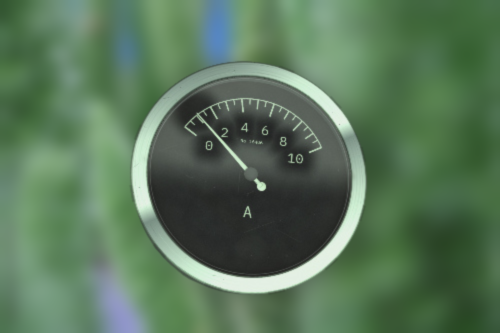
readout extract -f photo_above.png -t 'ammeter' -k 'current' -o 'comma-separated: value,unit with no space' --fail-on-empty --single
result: 1,A
